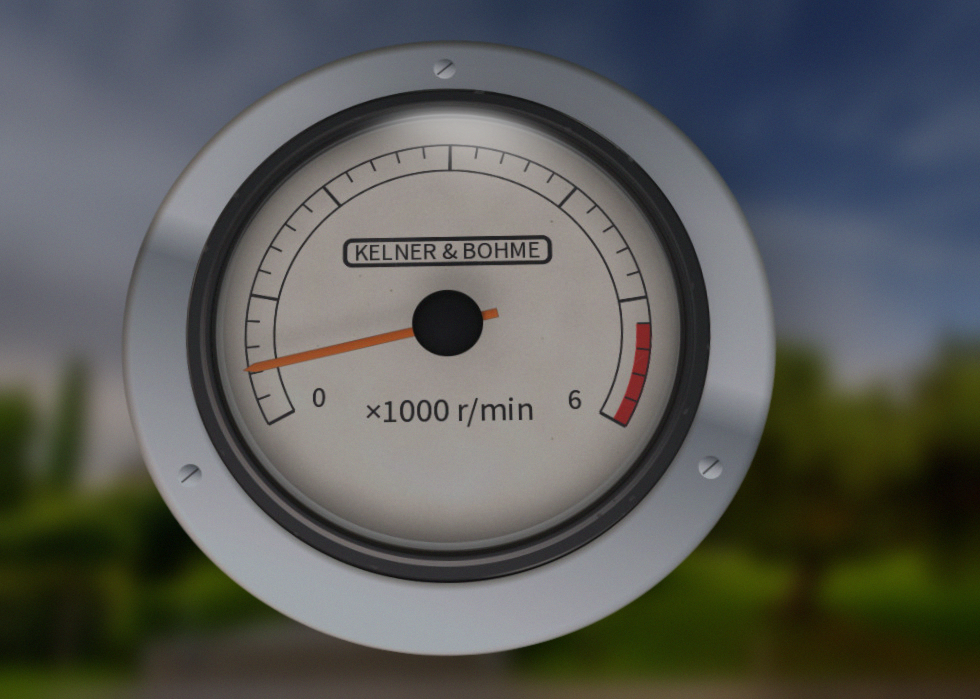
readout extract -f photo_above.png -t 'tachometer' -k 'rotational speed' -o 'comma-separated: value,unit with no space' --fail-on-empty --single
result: 400,rpm
